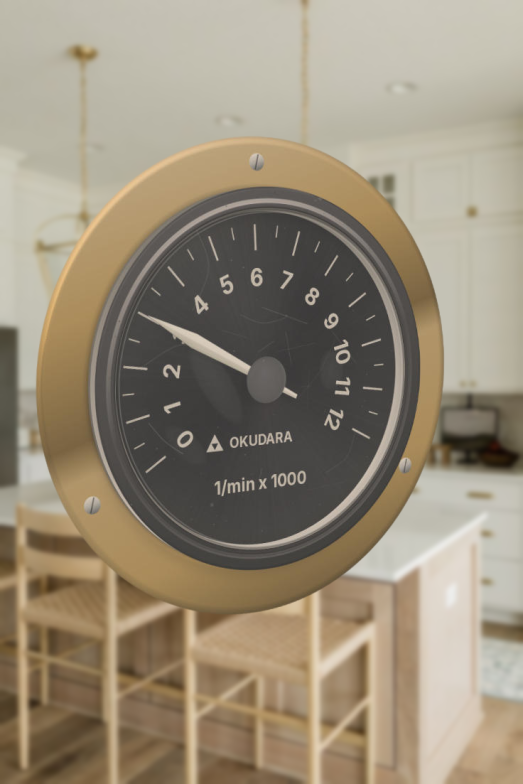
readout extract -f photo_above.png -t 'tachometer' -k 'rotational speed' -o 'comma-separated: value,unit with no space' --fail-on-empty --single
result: 3000,rpm
